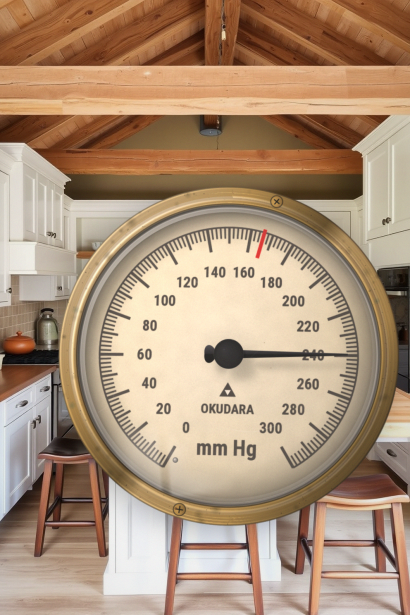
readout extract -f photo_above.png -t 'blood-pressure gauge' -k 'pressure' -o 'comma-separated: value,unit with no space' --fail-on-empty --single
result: 240,mmHg
